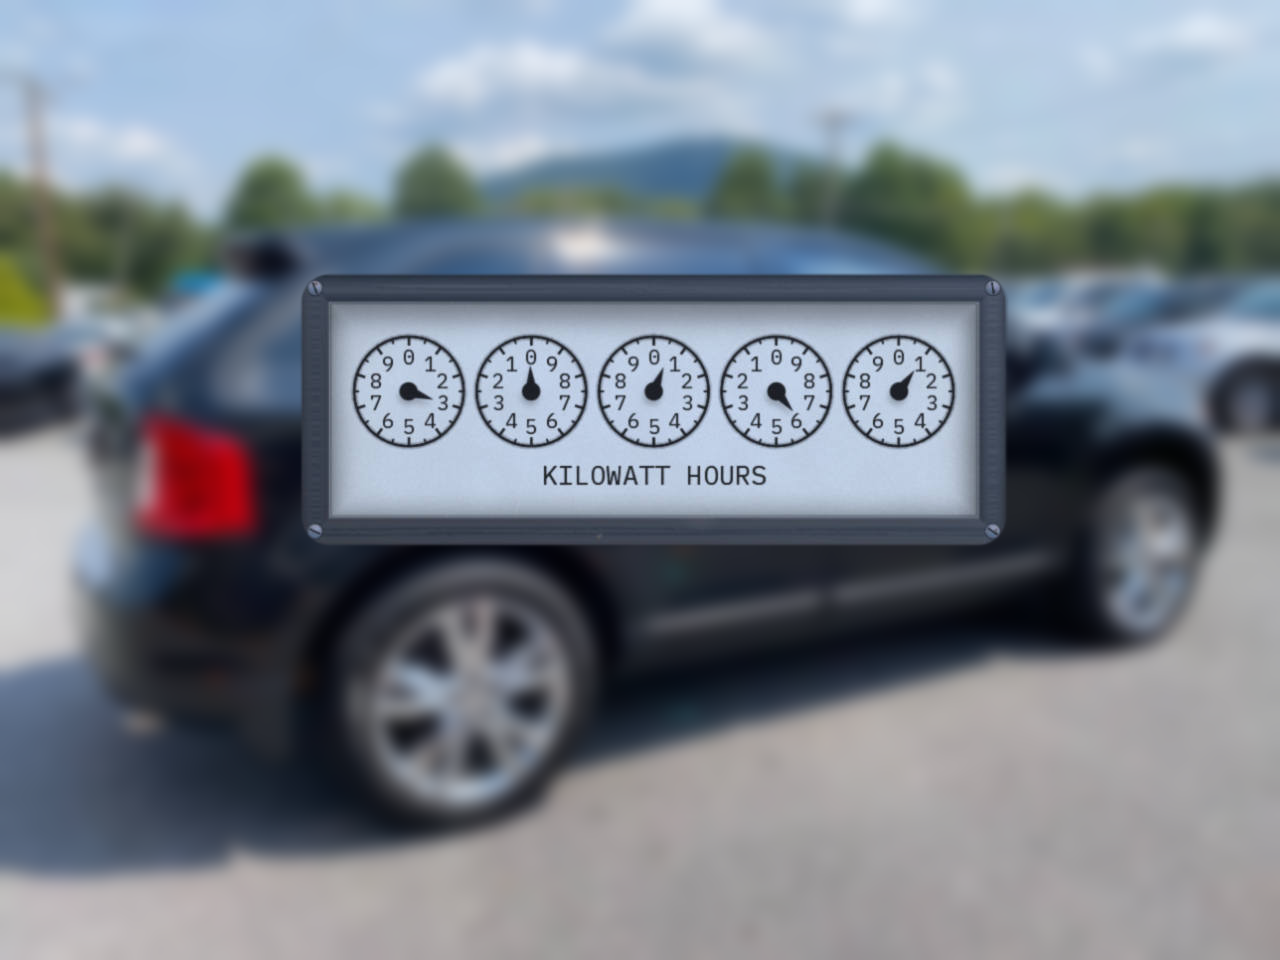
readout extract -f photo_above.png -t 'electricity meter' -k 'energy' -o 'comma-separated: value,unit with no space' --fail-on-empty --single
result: 30061,kWh
